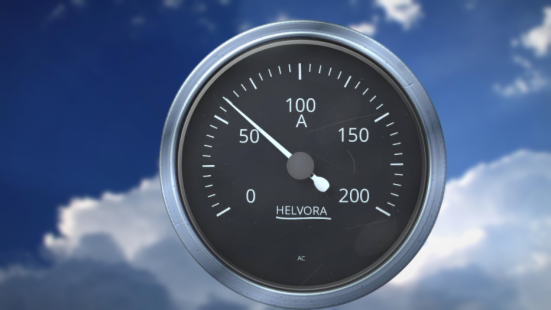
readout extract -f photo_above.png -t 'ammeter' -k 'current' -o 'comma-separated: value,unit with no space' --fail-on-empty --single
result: 60,A
